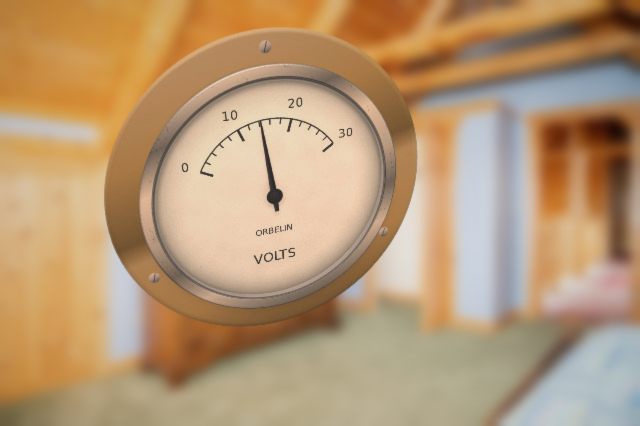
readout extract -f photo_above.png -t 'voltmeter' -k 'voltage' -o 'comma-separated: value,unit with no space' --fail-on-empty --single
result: 14,V
